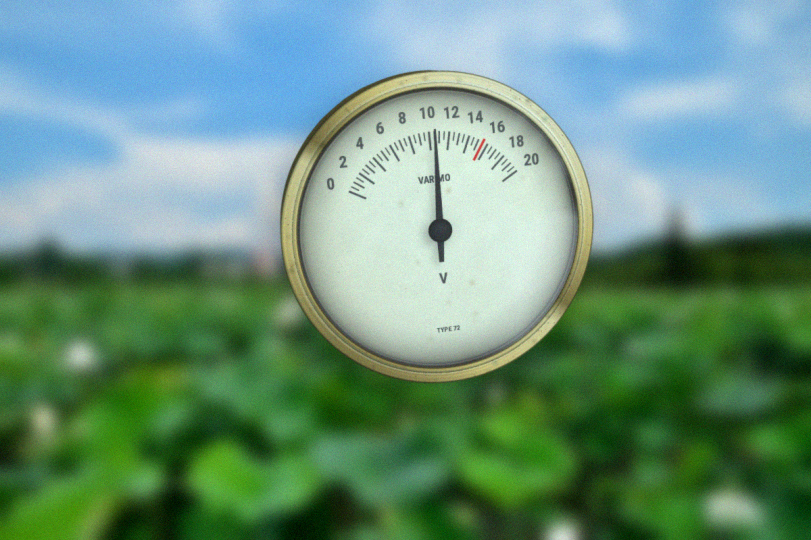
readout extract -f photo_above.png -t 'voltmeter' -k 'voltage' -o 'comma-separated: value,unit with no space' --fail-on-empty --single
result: 10.5,V
